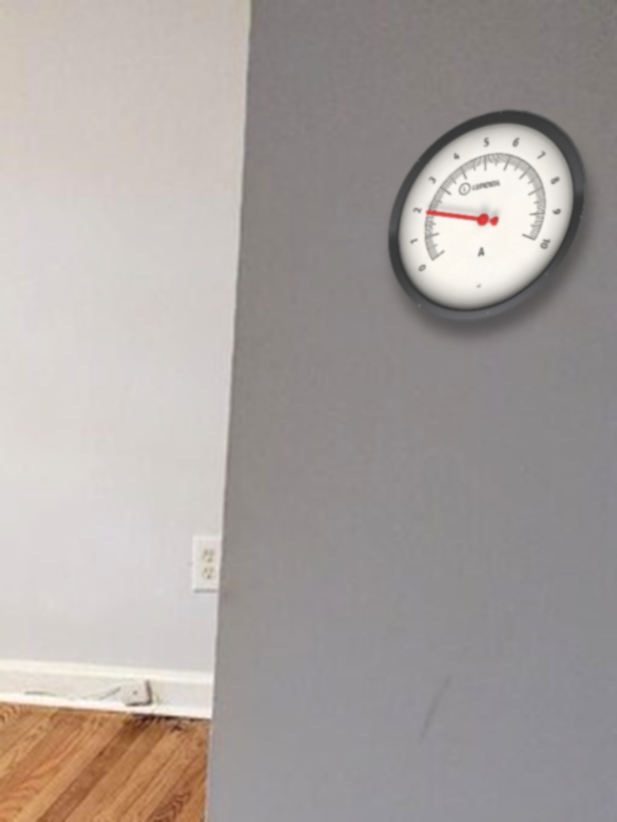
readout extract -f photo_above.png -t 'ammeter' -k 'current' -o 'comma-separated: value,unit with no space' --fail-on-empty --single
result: 2,A
